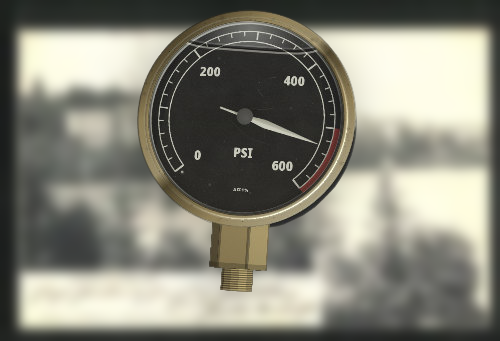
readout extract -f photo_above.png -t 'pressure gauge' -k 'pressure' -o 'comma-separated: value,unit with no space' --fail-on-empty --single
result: 530,psi
